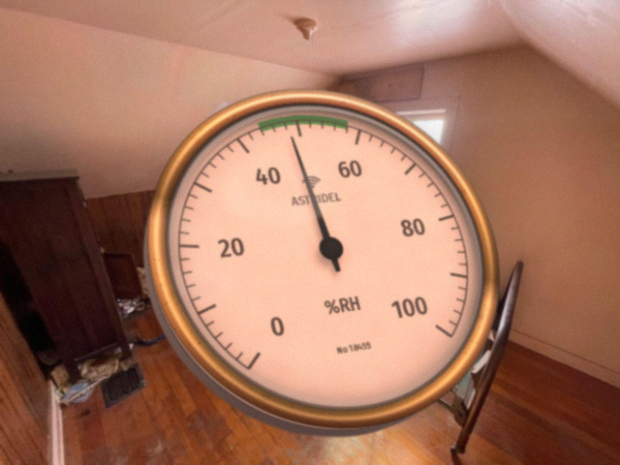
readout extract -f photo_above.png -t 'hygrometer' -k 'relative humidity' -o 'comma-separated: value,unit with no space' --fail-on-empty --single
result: 48,%
